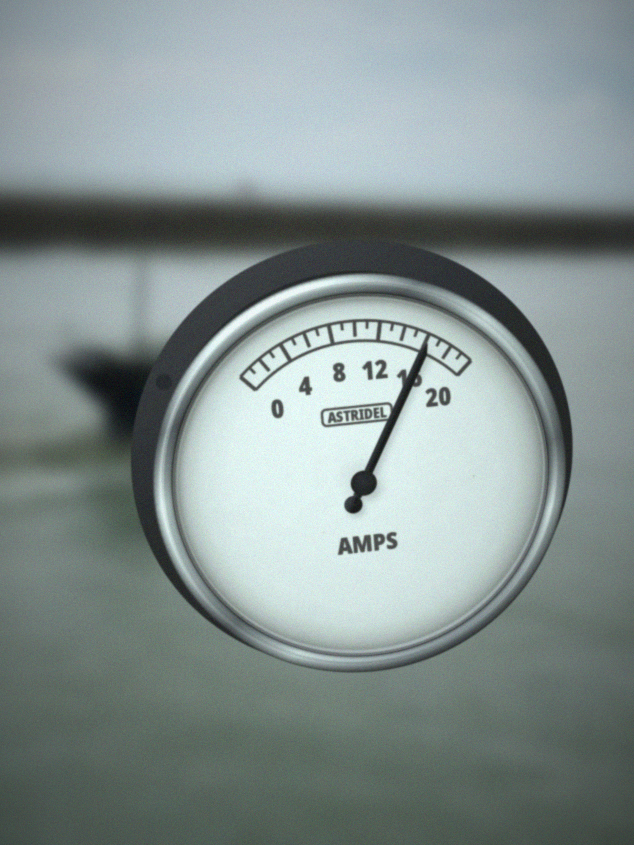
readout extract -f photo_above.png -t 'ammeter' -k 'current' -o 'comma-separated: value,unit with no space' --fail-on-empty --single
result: 16,A
